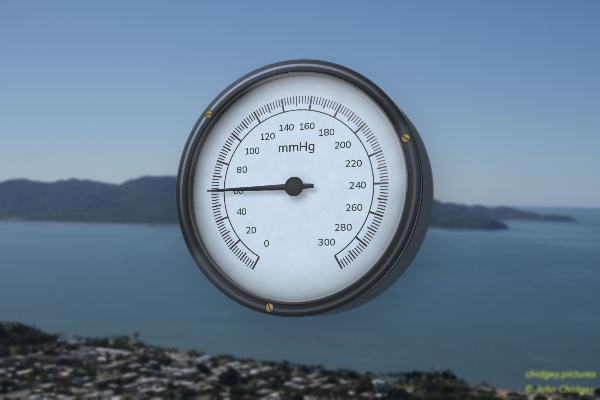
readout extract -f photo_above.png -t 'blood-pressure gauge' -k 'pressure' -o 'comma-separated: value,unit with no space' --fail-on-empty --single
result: 60,mmHg
